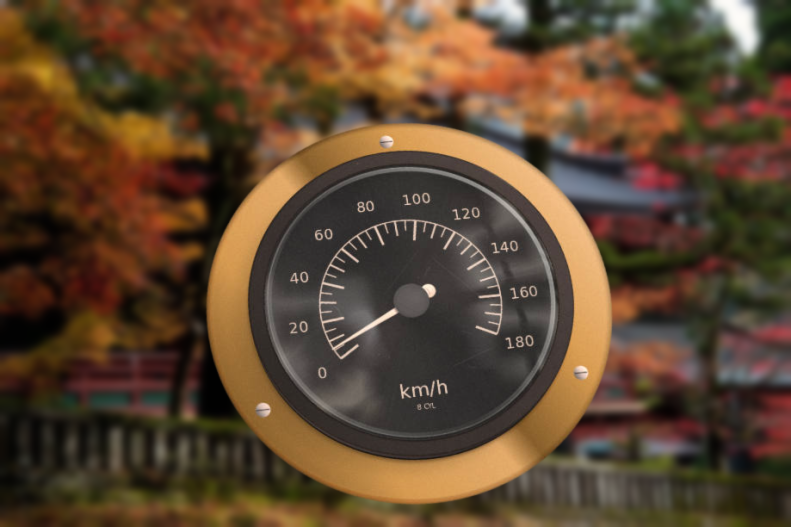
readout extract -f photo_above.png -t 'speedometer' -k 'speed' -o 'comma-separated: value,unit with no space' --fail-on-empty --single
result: 5,km/h
